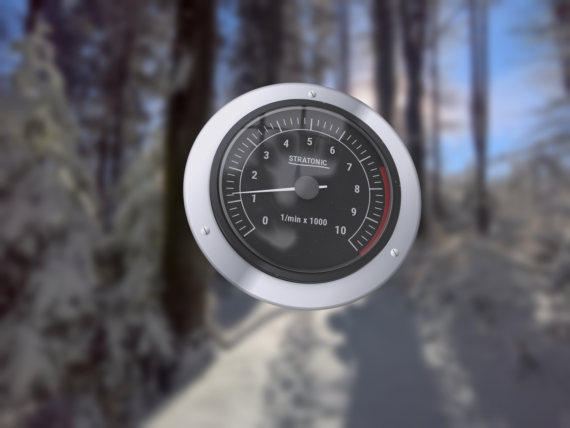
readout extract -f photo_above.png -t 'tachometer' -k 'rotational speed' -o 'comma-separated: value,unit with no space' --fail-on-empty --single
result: 1200,rpm
